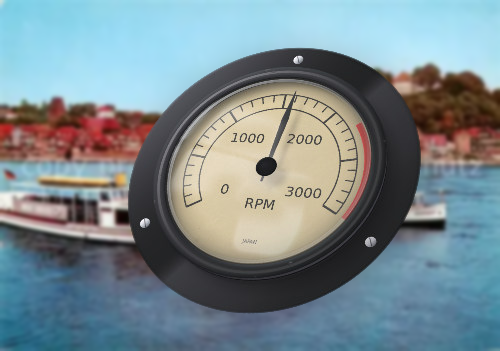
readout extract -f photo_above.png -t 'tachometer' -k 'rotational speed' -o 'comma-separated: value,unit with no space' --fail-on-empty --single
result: 1600,rpm
